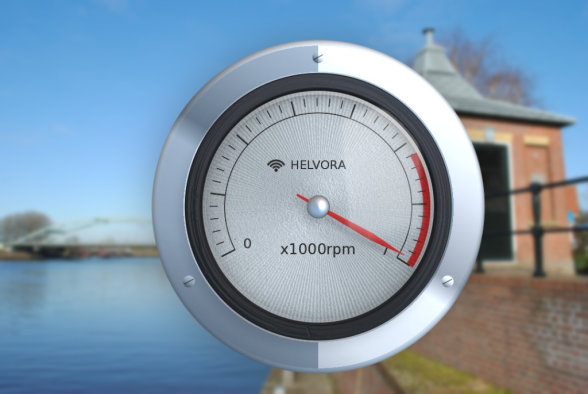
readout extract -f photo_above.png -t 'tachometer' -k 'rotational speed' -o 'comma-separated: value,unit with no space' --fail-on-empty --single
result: 6900,rpm
